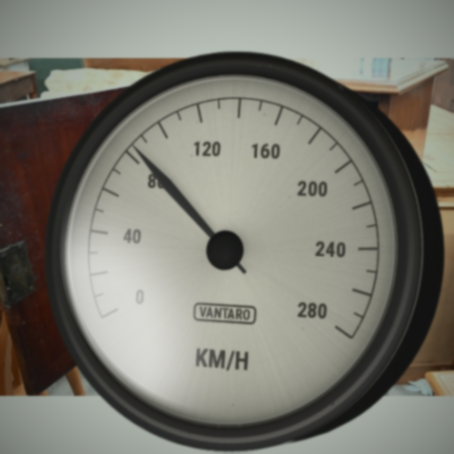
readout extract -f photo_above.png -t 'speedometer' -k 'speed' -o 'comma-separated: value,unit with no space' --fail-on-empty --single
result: 85,km/h
